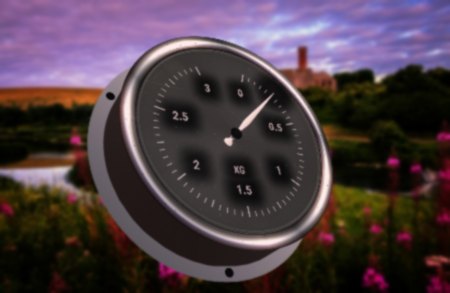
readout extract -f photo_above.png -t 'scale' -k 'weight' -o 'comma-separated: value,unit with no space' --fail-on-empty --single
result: 0.25,kg
